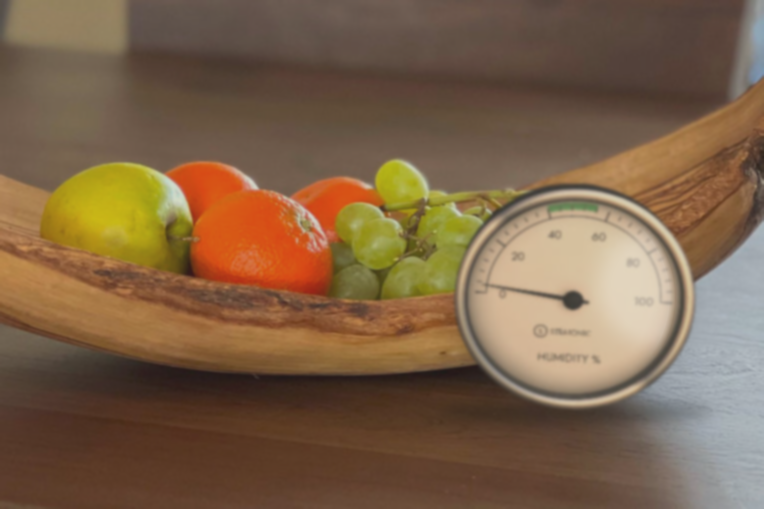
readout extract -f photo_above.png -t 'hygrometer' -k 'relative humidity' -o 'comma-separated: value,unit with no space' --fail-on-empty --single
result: 4,%
